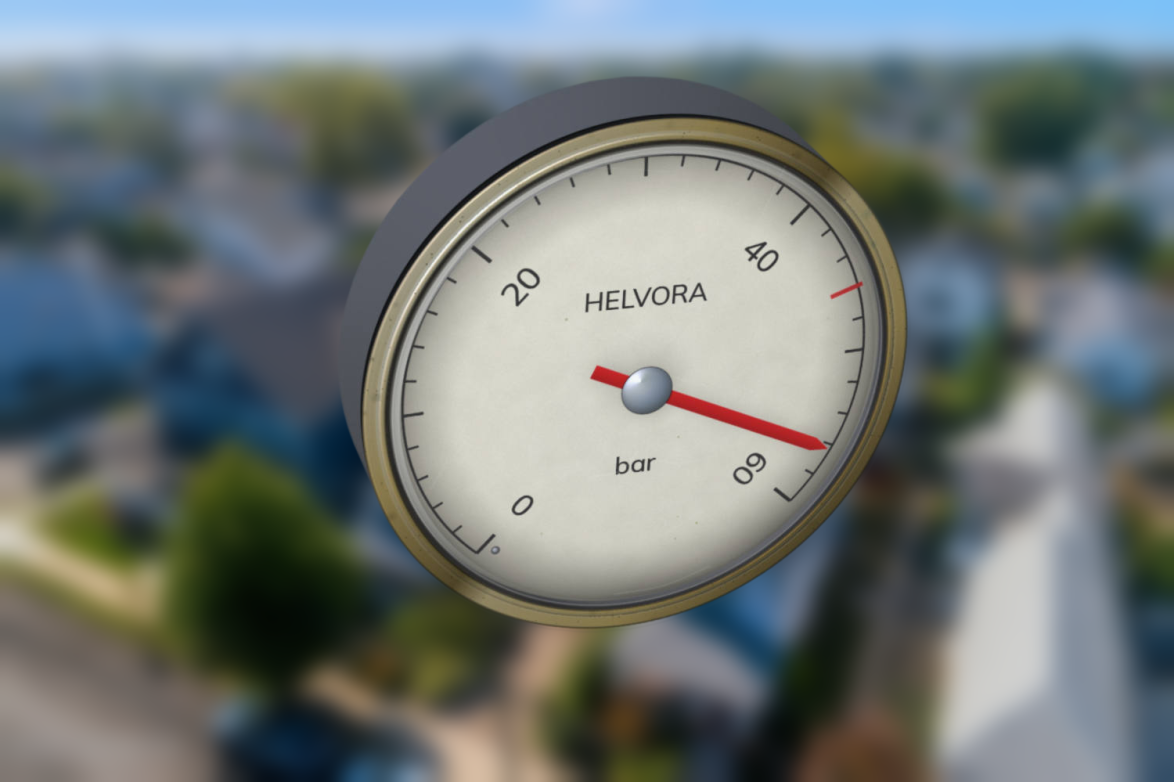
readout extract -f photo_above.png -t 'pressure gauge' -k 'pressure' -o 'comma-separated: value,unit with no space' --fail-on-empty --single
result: 56,bar
